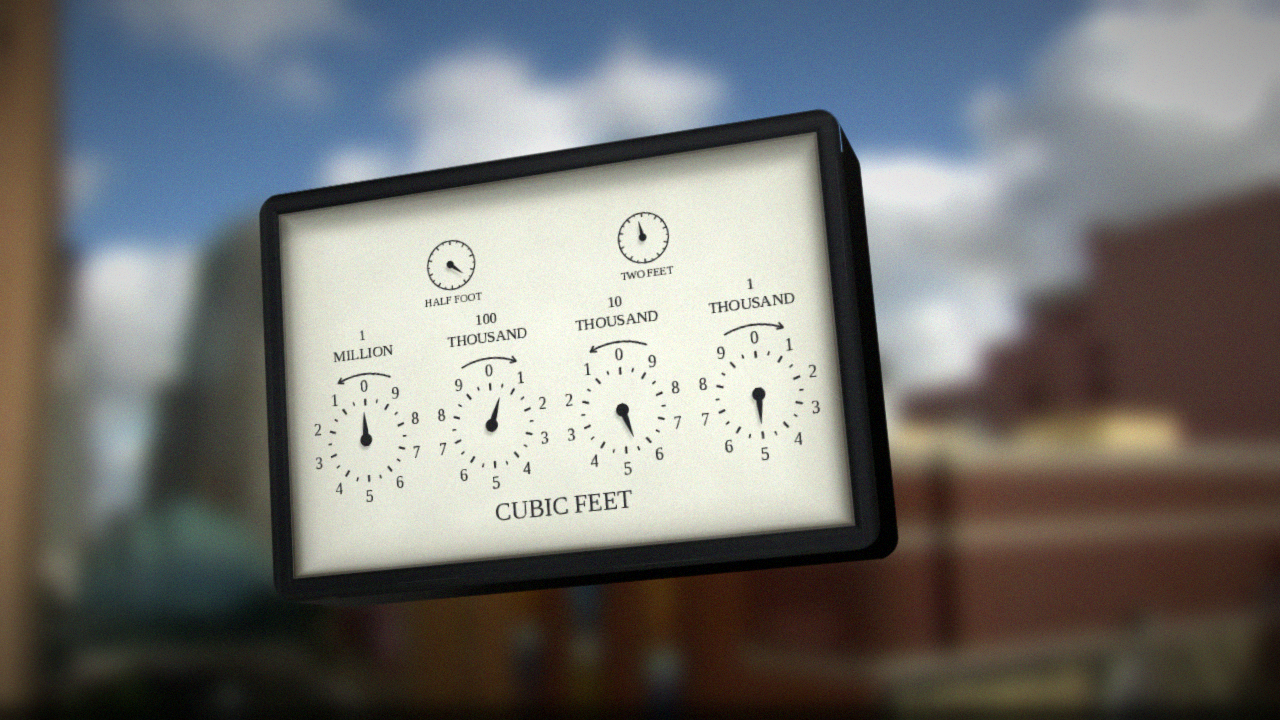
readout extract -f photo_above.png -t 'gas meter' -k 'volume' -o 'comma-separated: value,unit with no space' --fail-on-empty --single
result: 5500,ft³
